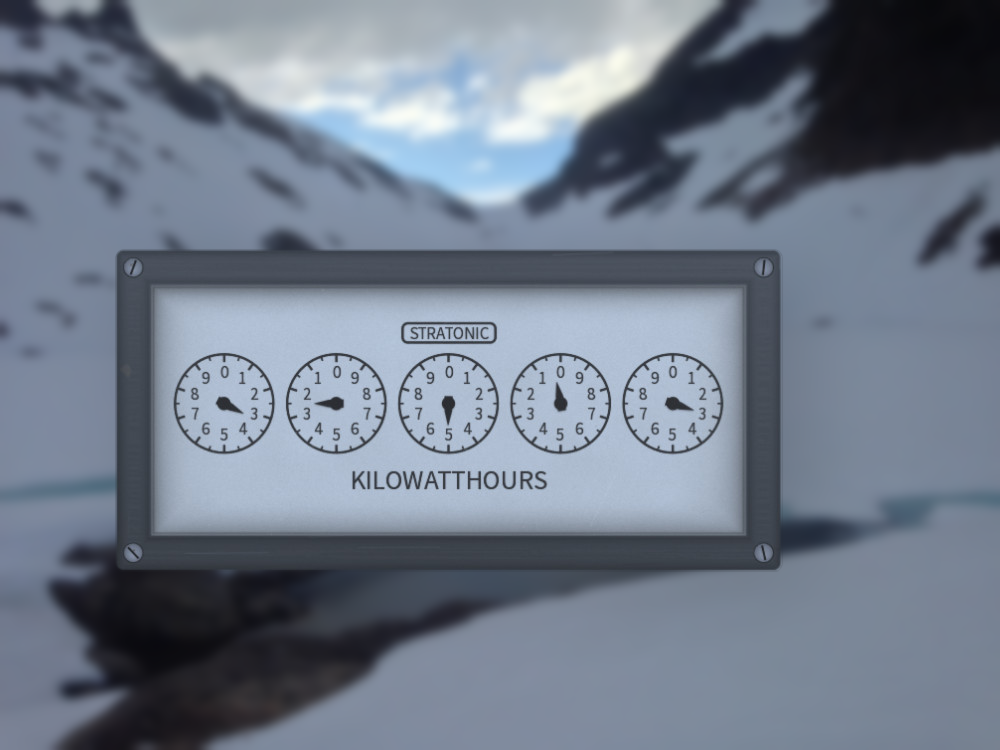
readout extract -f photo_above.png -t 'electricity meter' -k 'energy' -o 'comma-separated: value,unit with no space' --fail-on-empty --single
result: 32503,kWh
